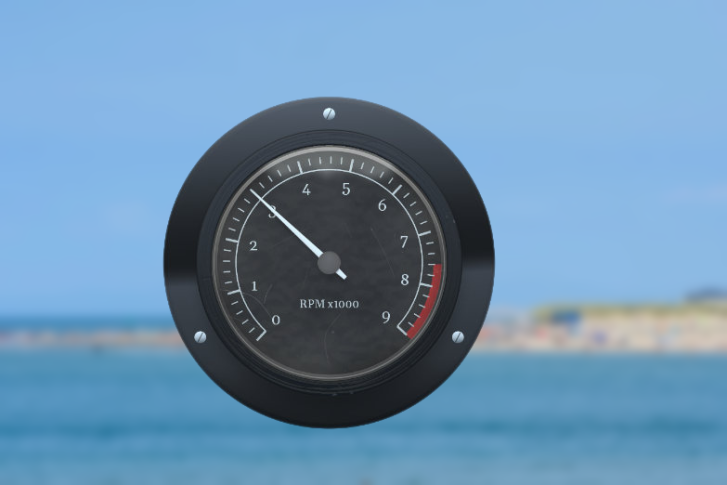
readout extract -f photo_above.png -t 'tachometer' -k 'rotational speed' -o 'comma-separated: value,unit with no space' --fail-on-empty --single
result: 3000,rpm
